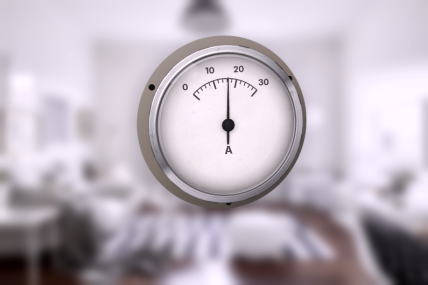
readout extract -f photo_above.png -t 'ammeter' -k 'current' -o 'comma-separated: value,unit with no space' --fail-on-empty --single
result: 16,A
